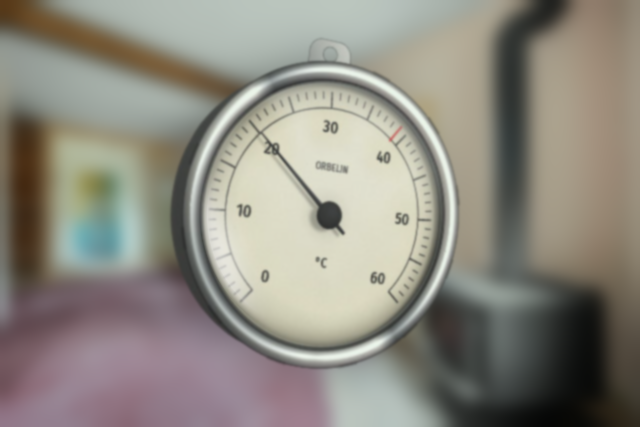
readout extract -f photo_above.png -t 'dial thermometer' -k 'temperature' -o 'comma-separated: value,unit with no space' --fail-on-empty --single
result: 20,°C
